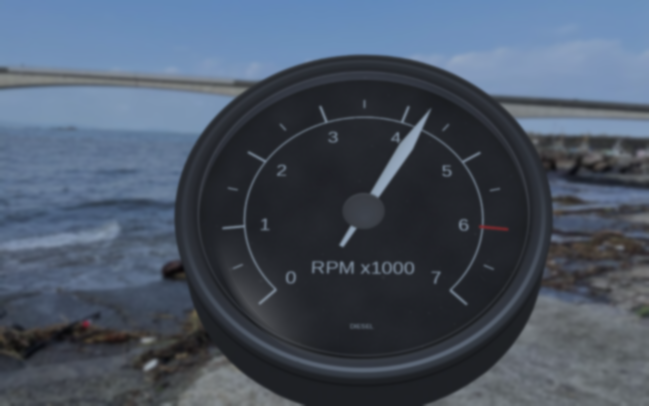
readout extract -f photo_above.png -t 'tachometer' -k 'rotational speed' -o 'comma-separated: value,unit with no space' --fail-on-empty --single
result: 4250,rpm
